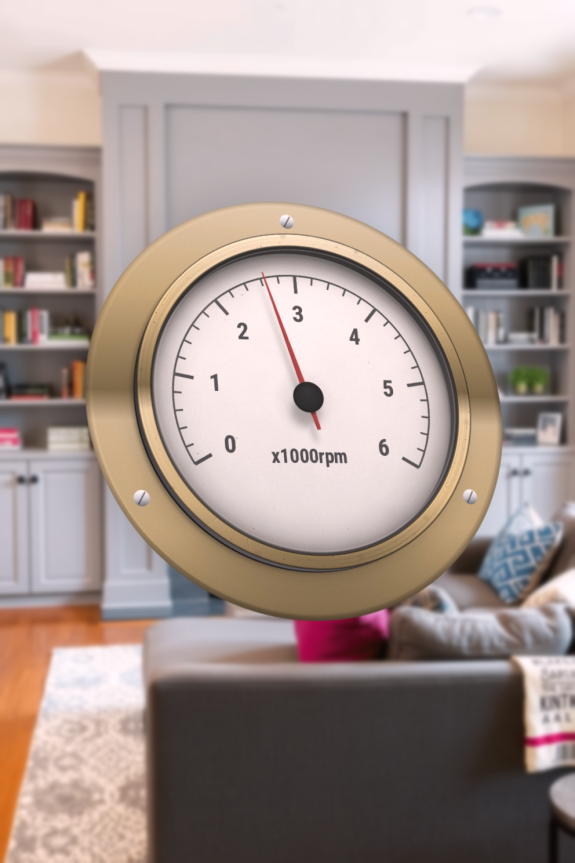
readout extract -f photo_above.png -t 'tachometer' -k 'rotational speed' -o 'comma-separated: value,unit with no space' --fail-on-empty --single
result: 2600,rpm
